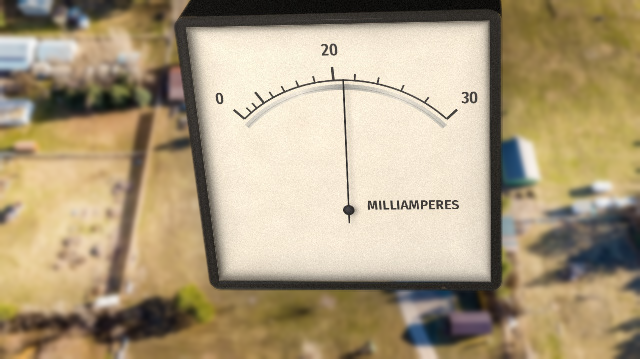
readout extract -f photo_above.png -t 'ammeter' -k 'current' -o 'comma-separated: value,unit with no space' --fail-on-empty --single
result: 21,mA
